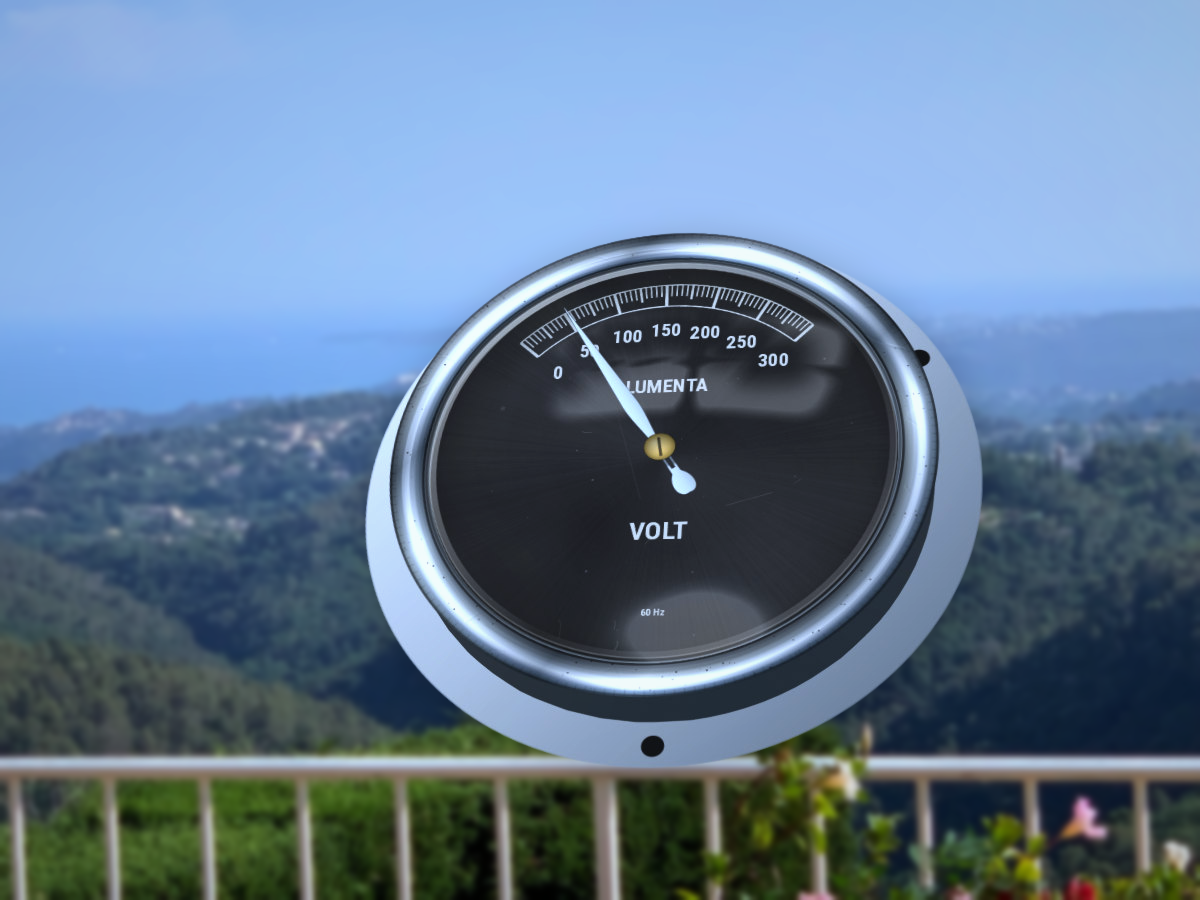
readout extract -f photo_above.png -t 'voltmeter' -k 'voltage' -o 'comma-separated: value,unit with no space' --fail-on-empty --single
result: 50,V
